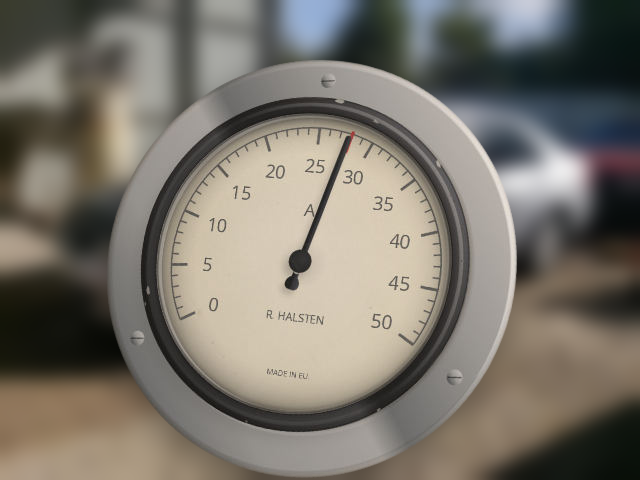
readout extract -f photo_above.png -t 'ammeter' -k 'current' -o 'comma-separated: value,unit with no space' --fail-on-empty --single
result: 28,A
